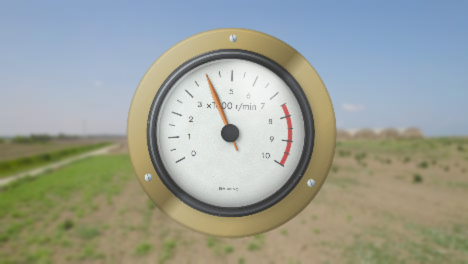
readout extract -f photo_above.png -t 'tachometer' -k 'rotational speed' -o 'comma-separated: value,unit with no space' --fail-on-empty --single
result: 4000,rpm
